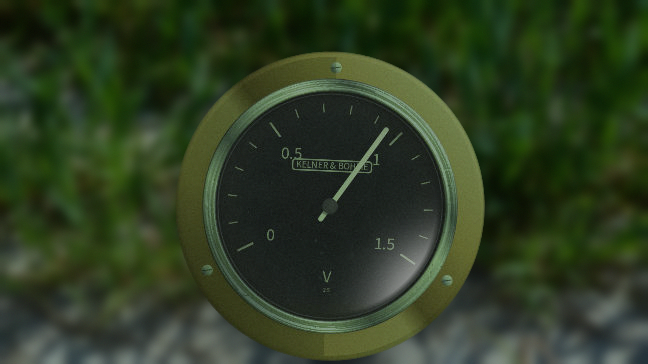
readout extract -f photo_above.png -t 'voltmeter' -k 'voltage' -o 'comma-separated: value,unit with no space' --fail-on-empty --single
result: 0.95,V
